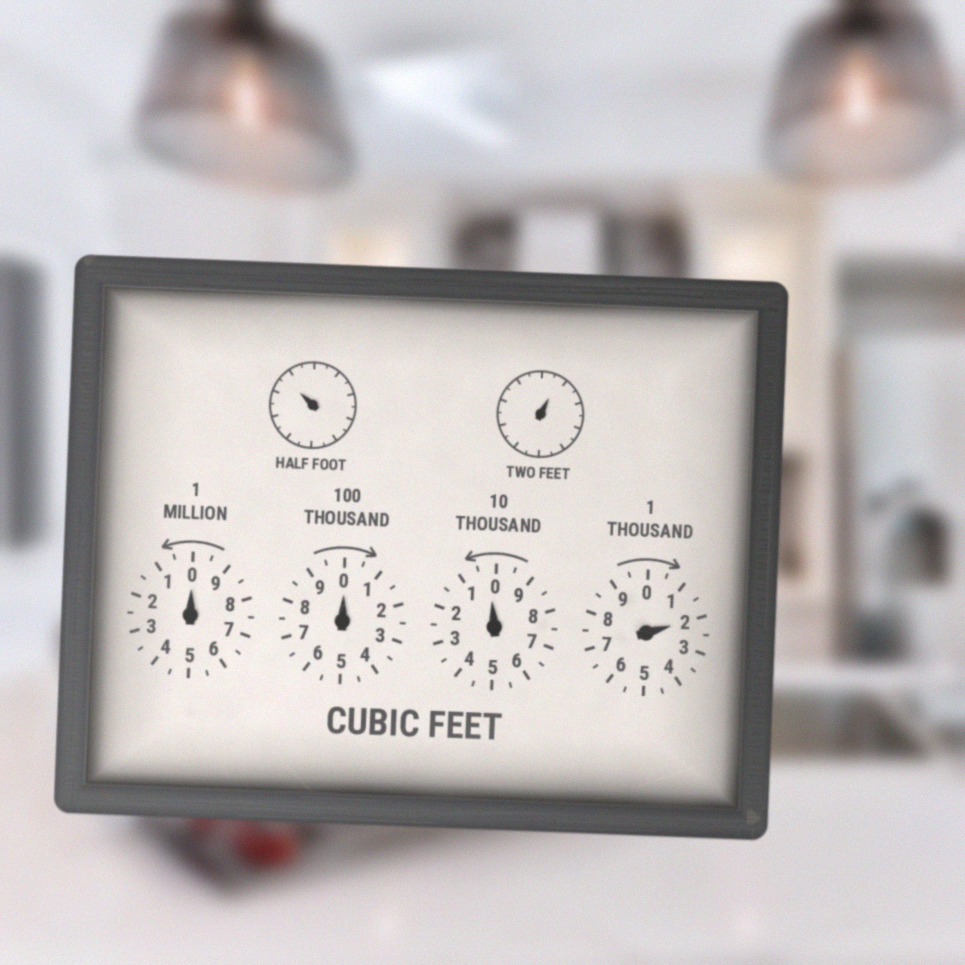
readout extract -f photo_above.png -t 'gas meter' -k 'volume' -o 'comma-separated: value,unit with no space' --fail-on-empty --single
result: 200,ft³
